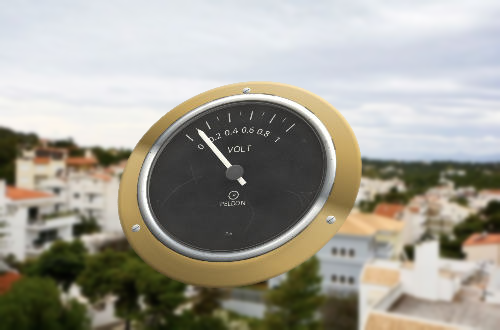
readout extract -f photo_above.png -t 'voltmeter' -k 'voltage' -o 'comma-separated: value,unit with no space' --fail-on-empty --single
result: 0.1,V
